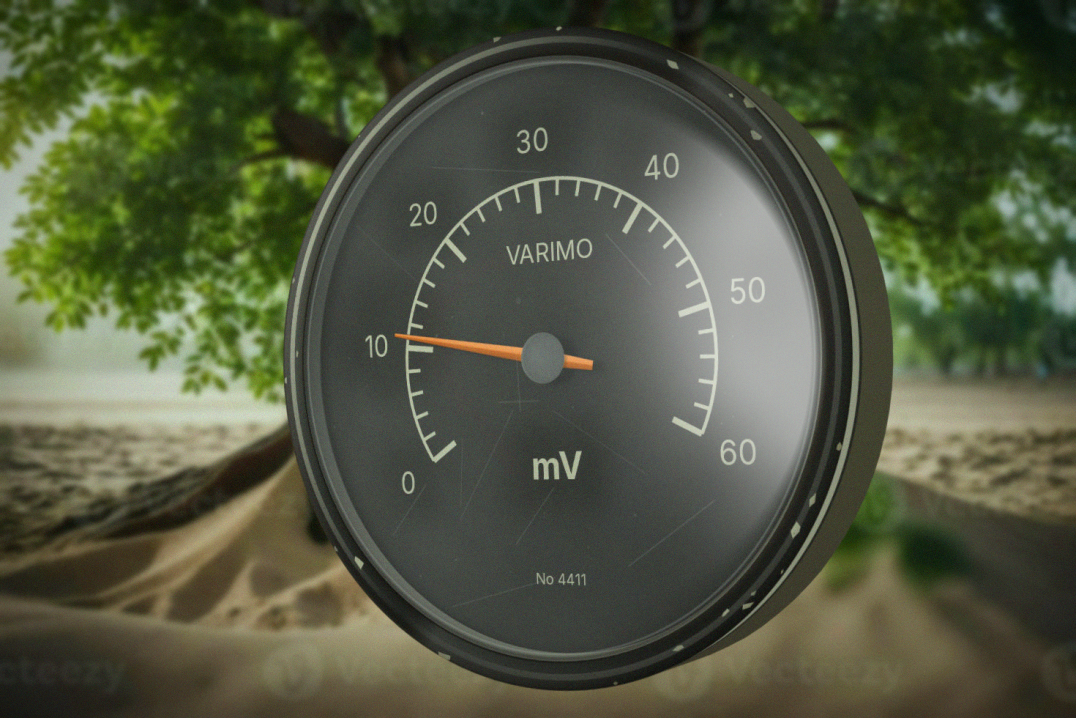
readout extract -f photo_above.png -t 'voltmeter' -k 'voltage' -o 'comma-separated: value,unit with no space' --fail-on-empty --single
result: 11,mV
